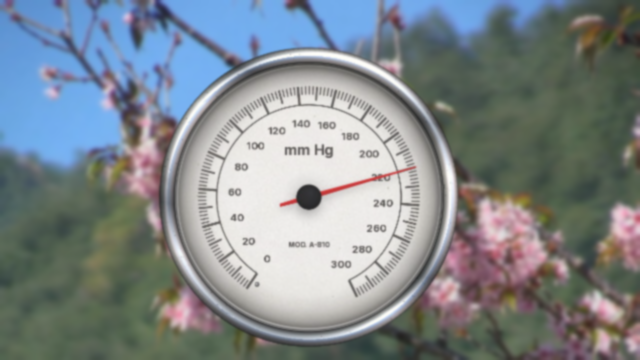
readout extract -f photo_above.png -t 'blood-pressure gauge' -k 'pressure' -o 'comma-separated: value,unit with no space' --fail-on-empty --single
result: 220,mmHg
